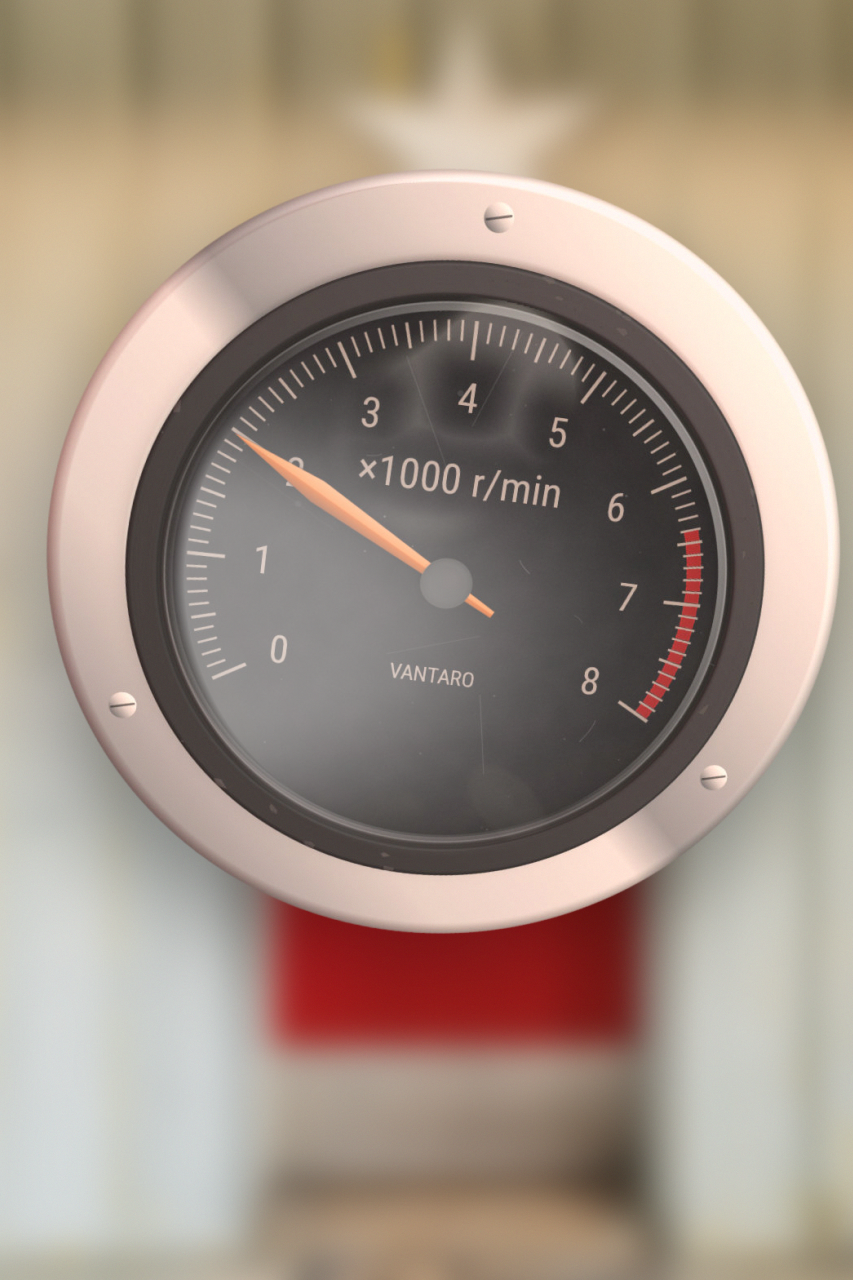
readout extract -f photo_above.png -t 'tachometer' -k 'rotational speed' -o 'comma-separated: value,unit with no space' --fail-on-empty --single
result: 2000,rpm
